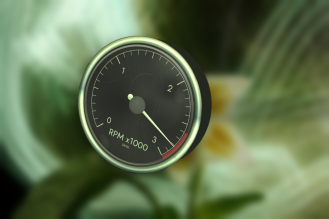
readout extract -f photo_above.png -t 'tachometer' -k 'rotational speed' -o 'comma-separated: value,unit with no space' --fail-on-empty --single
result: 2800,rpm
